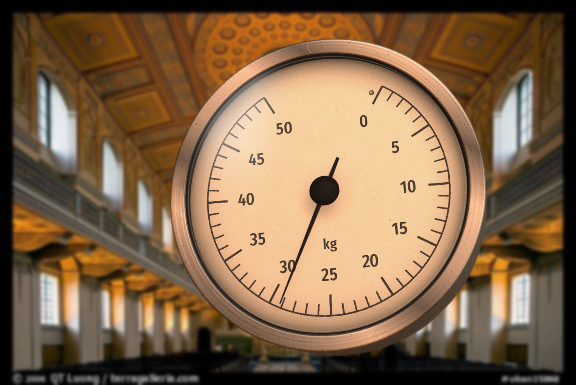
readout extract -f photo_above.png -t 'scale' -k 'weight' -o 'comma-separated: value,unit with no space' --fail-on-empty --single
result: 29,kg
